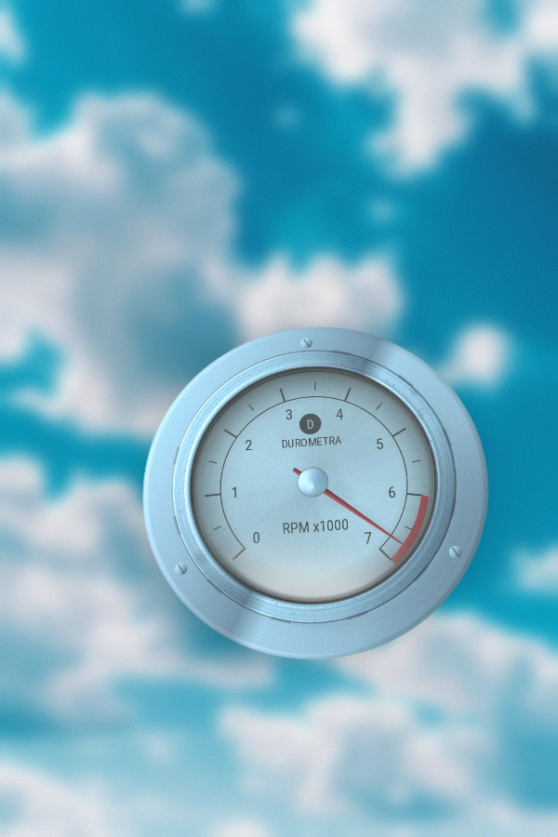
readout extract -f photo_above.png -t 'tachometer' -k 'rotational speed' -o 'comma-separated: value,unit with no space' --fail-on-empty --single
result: 6750,rpm
